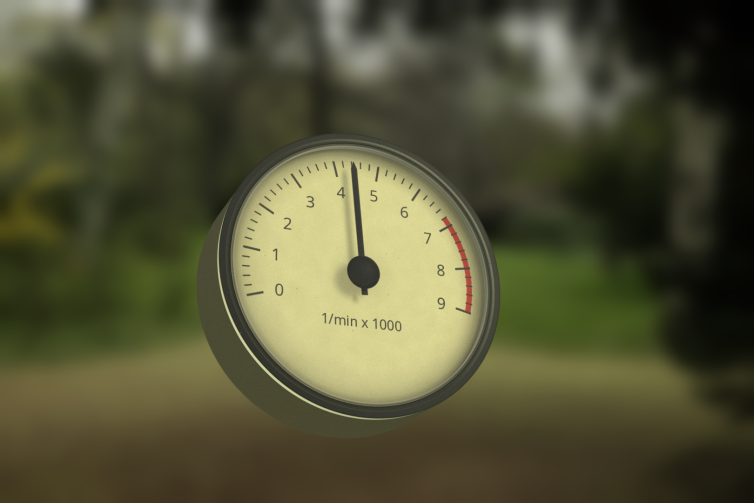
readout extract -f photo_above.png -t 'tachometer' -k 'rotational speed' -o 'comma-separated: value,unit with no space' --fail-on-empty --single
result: 4400,rpm
